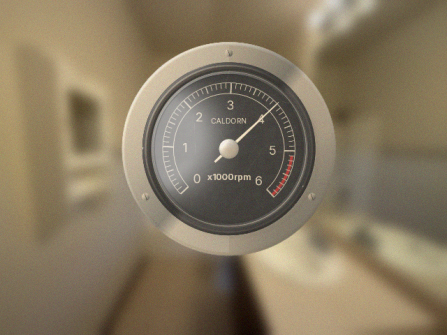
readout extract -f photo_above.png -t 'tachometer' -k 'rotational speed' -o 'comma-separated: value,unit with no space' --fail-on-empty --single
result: 4000,rpm
